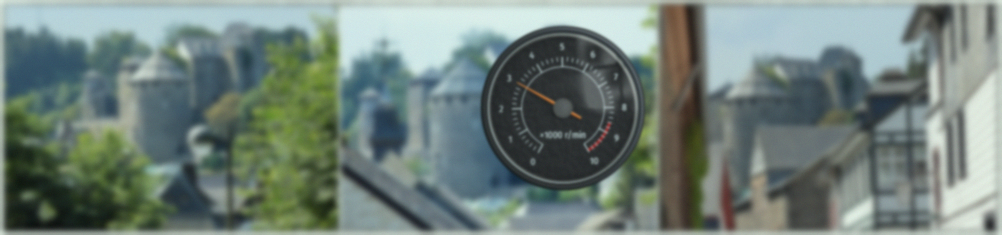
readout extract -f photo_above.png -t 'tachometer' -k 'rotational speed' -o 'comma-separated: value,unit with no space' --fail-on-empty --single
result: 3000,rpm
